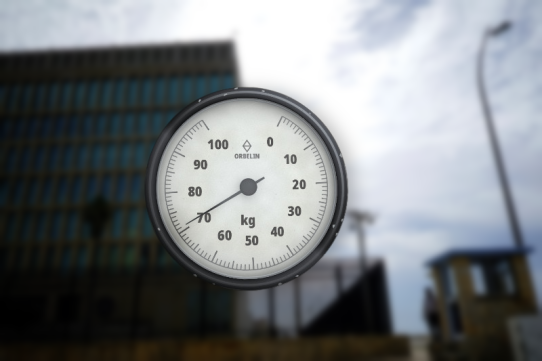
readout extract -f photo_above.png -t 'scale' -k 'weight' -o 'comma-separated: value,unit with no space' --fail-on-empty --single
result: 71,kg
